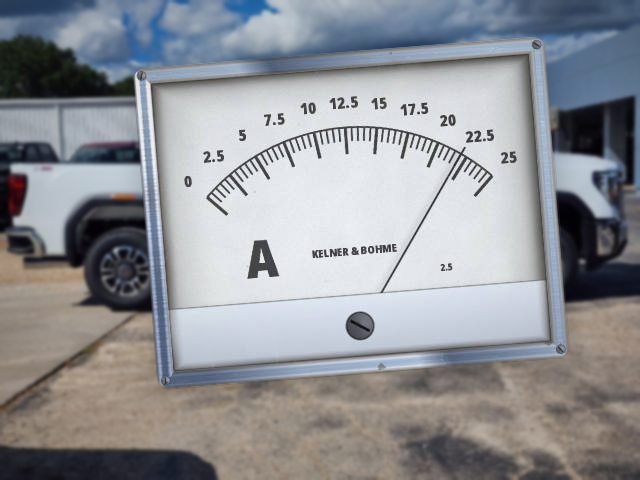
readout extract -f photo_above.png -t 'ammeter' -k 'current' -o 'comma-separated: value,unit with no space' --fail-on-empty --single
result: 22,A
